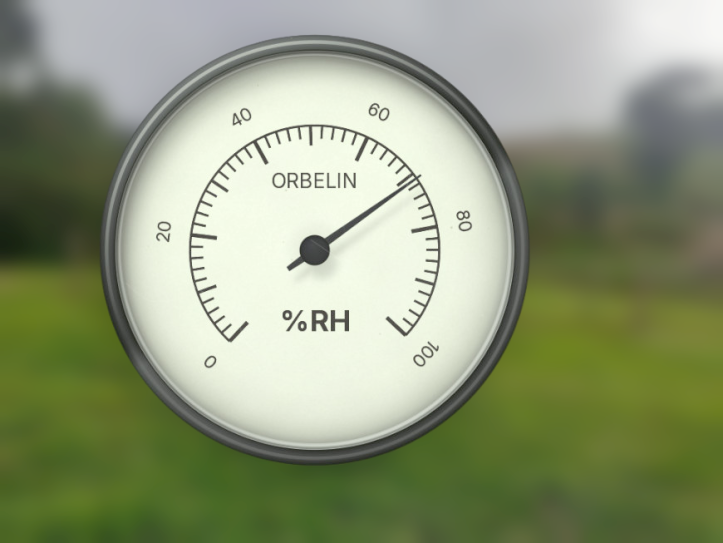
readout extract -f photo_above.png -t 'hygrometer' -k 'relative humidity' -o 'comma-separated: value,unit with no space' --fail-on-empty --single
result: 71,%
